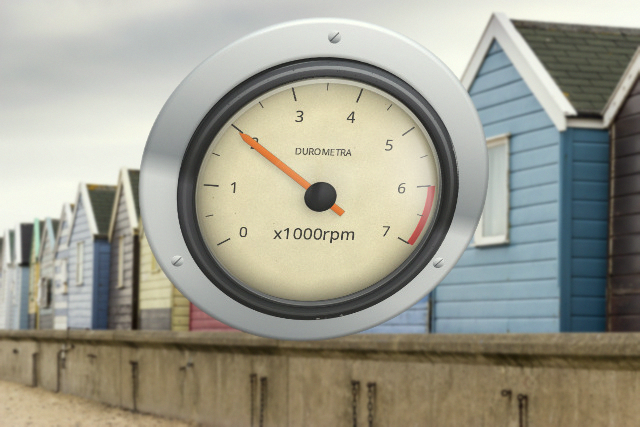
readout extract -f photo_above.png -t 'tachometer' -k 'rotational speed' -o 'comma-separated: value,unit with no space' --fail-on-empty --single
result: 2000,rpm
